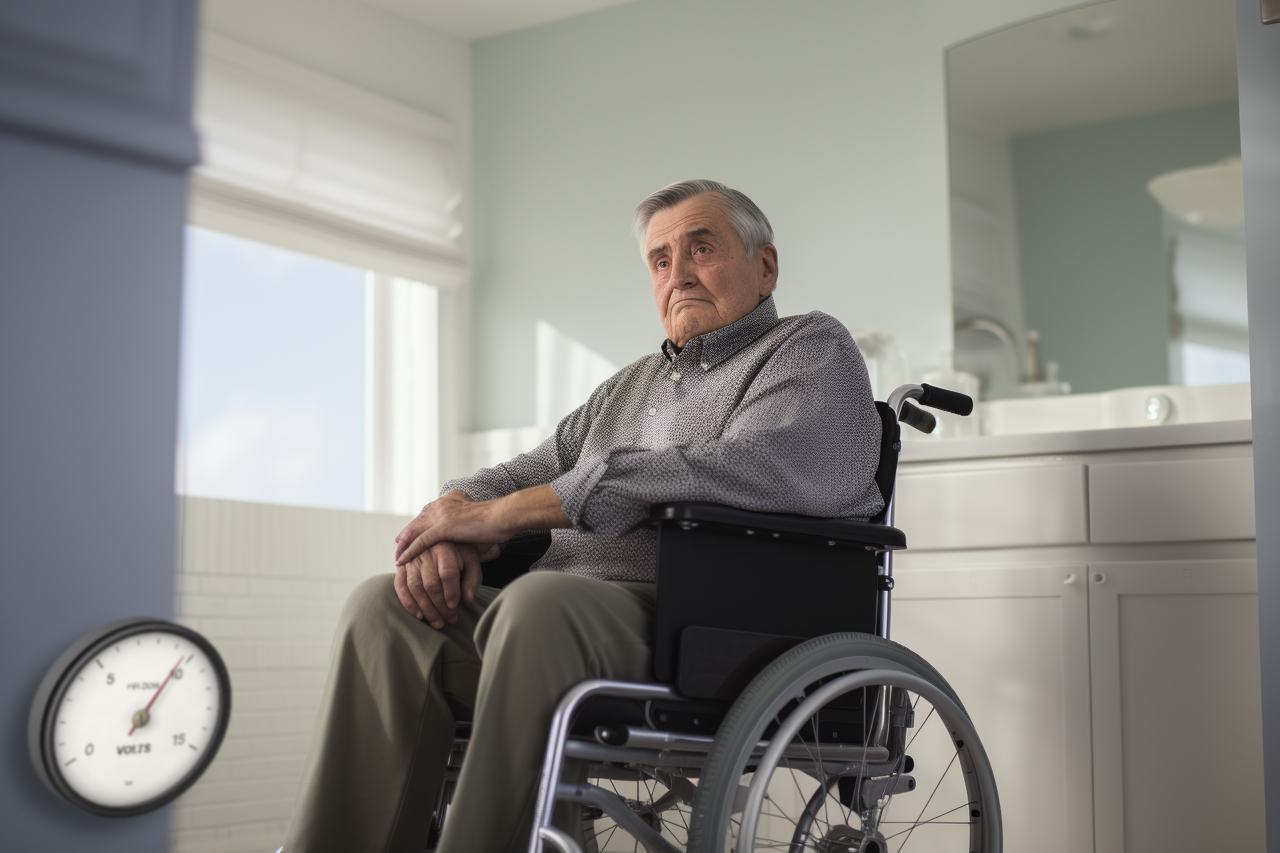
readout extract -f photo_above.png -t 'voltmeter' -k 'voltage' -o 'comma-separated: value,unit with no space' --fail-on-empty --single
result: 9.5,V
